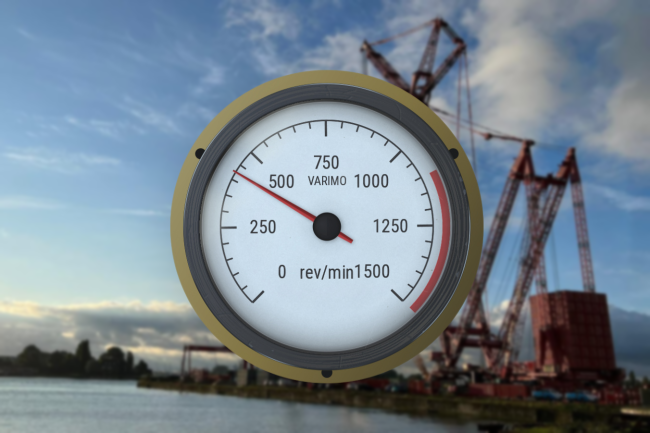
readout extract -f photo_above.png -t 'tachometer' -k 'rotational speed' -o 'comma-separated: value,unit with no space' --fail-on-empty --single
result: 425,rpm
